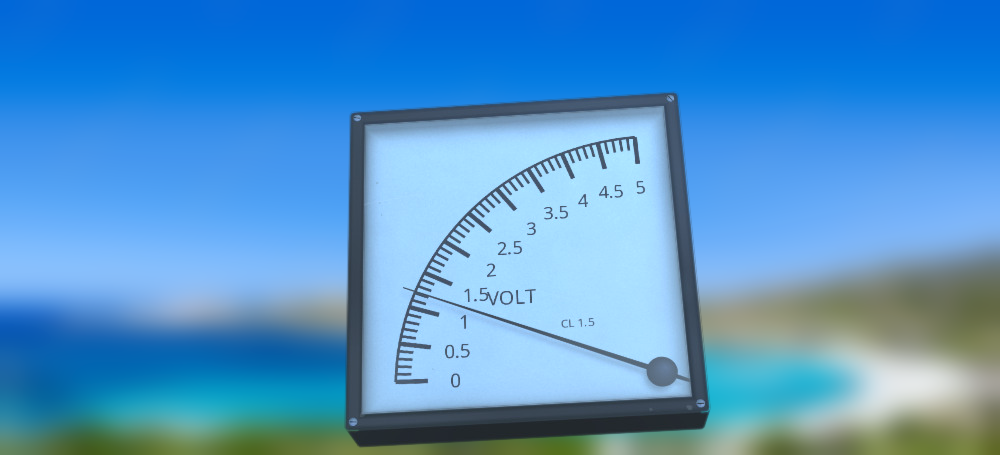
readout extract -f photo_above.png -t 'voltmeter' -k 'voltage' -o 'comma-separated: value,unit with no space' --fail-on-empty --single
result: 1.2,V
